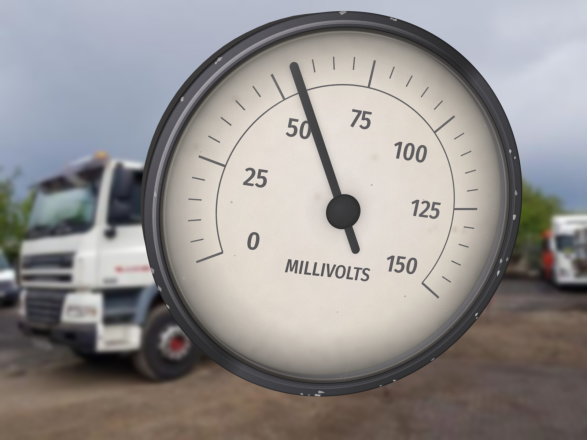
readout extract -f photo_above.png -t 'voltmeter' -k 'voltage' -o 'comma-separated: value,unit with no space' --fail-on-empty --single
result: 55,mV
